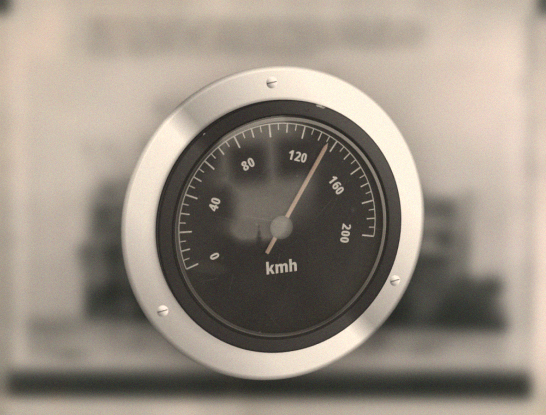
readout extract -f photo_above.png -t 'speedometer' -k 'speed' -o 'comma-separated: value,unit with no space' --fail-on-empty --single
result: 135,km/h
